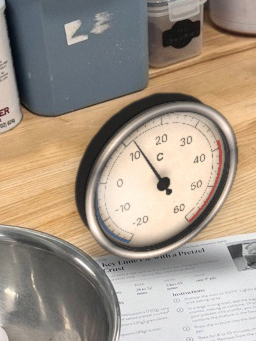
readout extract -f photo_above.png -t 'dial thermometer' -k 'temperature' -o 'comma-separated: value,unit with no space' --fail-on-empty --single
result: 12,°C
